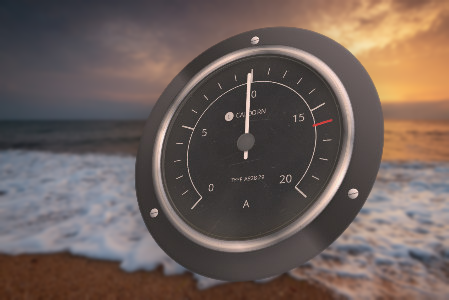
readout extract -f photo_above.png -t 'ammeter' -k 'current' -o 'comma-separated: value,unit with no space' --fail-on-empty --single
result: 10,A
